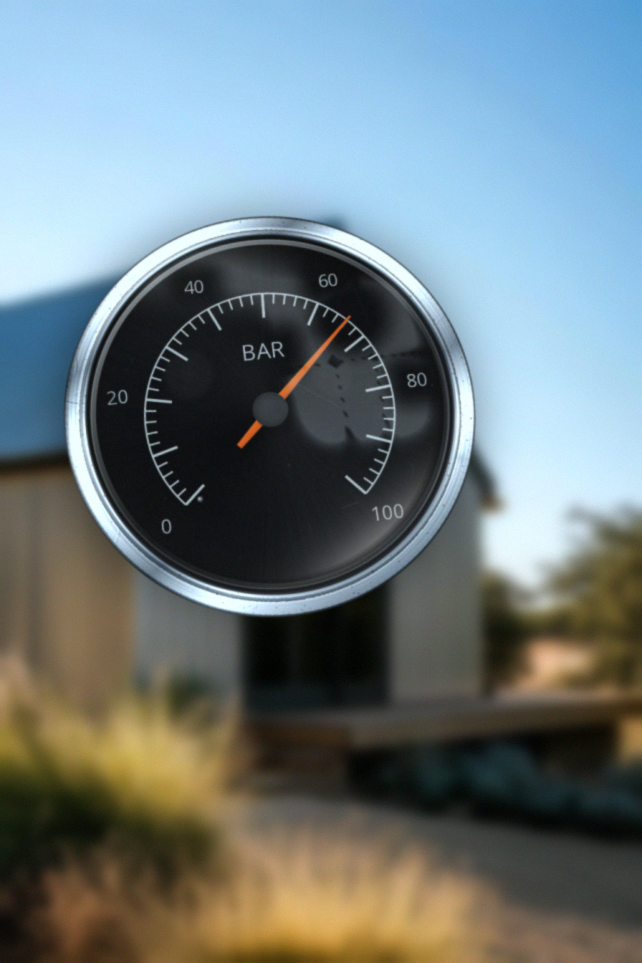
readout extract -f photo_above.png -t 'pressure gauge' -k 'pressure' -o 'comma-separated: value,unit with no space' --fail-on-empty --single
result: 66,bar
